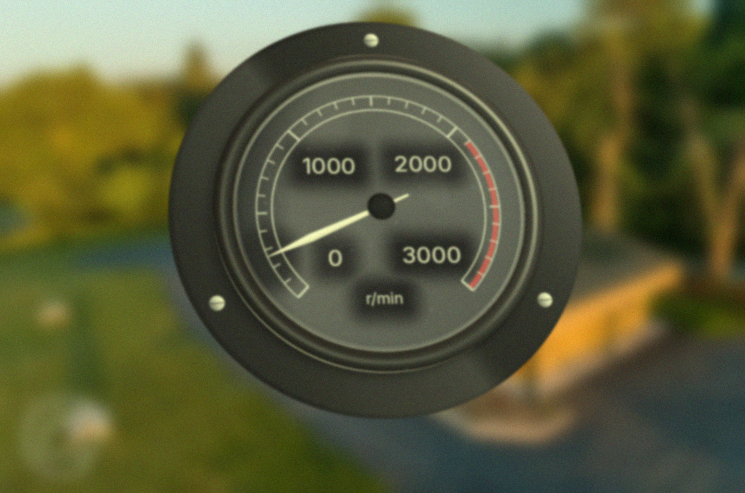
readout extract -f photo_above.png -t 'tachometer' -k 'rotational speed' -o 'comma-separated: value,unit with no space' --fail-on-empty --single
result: 250,rpm
